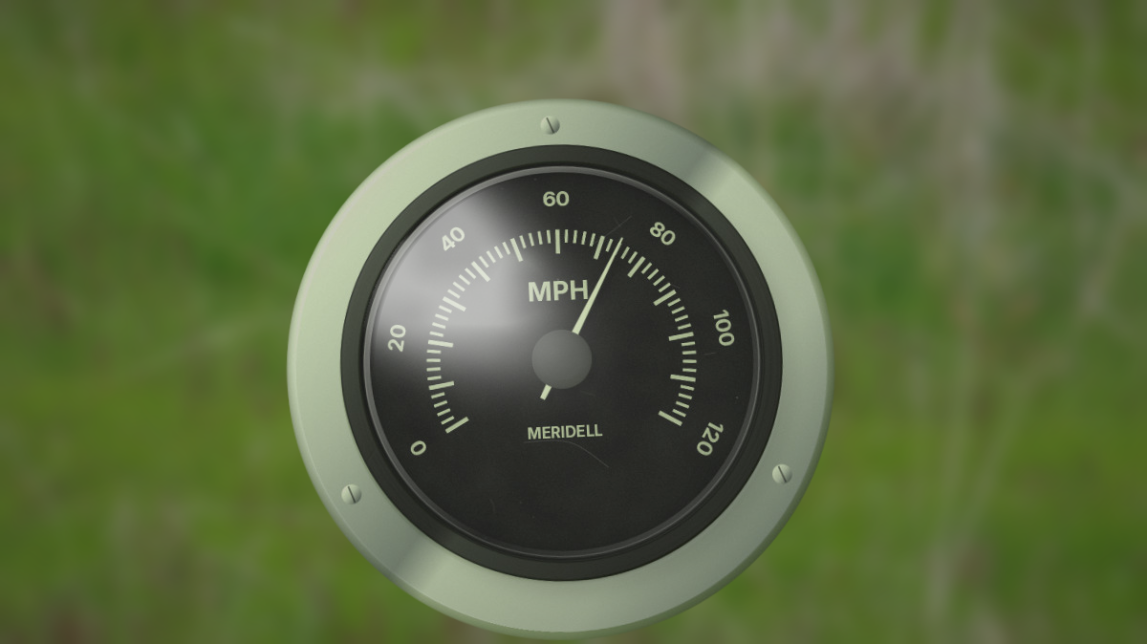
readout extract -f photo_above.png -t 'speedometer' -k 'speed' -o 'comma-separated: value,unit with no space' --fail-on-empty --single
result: 74,mph
